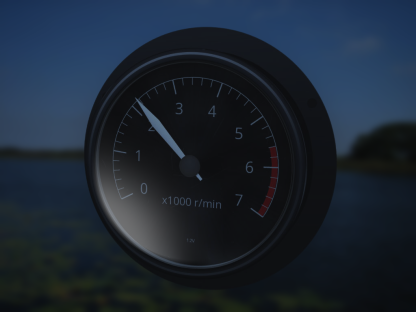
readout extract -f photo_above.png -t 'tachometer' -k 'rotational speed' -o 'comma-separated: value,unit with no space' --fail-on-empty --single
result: 2200,rpm
